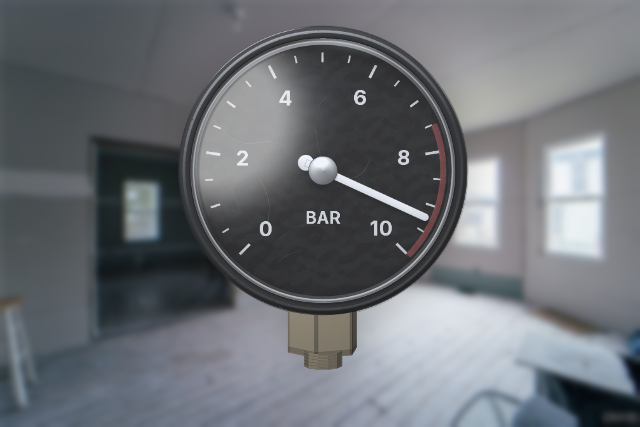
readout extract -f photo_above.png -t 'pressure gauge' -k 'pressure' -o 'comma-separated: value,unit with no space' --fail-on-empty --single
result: 9.25,bar
